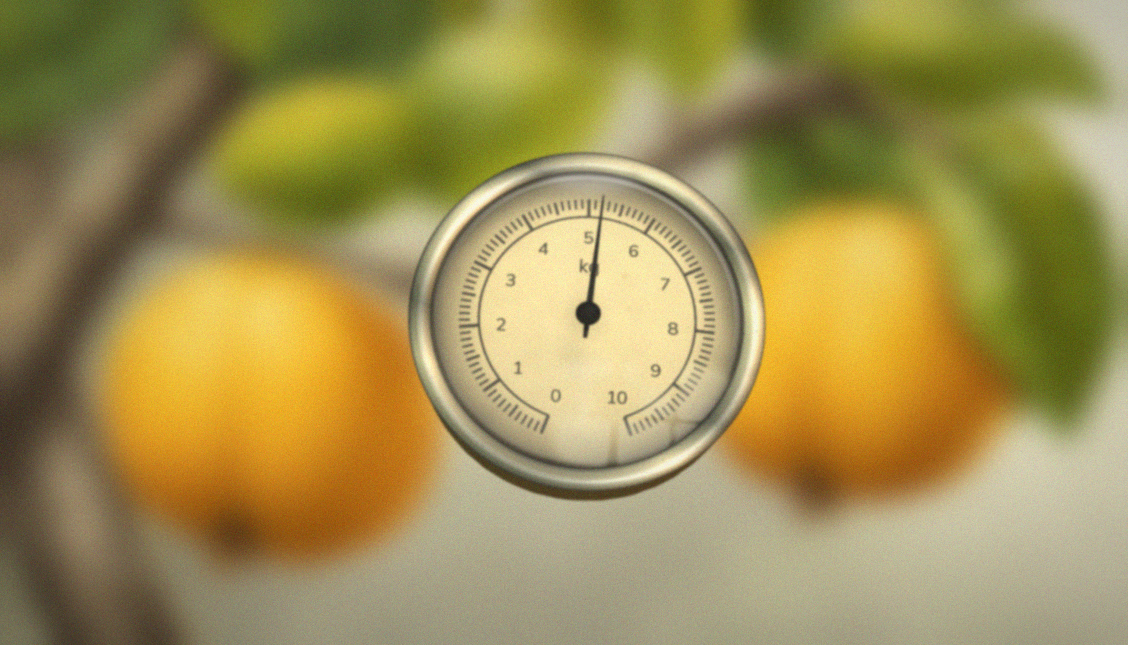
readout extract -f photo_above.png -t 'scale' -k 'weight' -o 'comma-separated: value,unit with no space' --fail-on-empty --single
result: 5.2,kg
